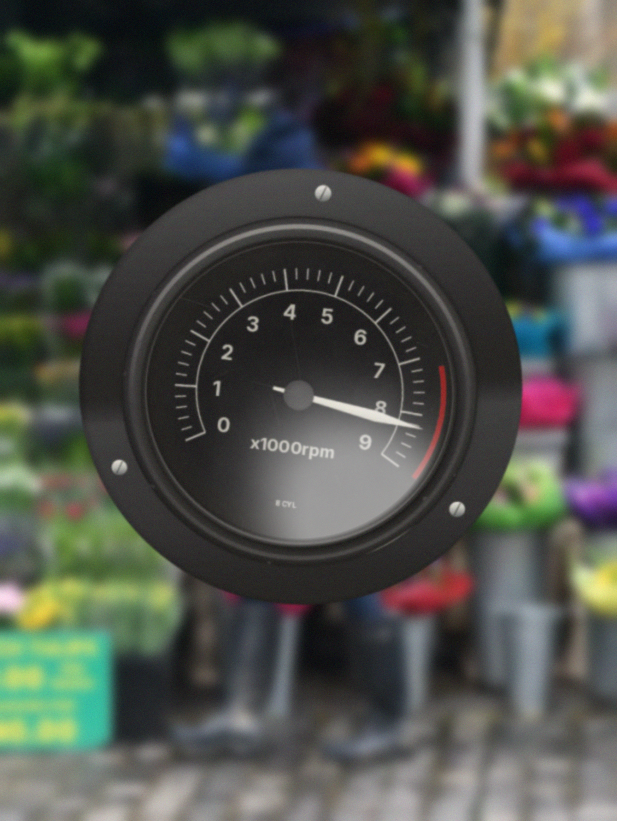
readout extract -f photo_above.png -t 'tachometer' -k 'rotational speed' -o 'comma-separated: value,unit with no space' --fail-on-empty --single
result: 8200,rpm
